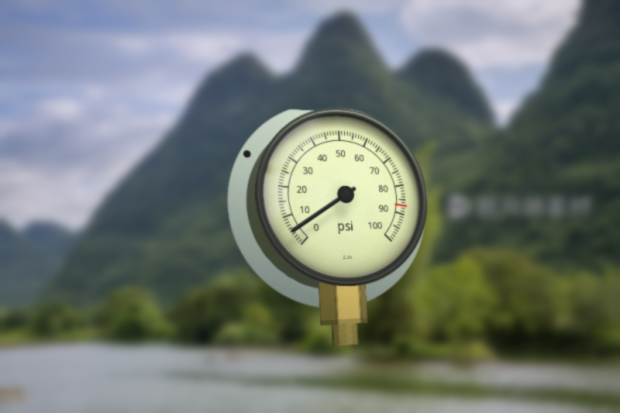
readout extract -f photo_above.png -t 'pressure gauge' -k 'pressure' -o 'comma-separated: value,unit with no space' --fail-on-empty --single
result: 5,psi
